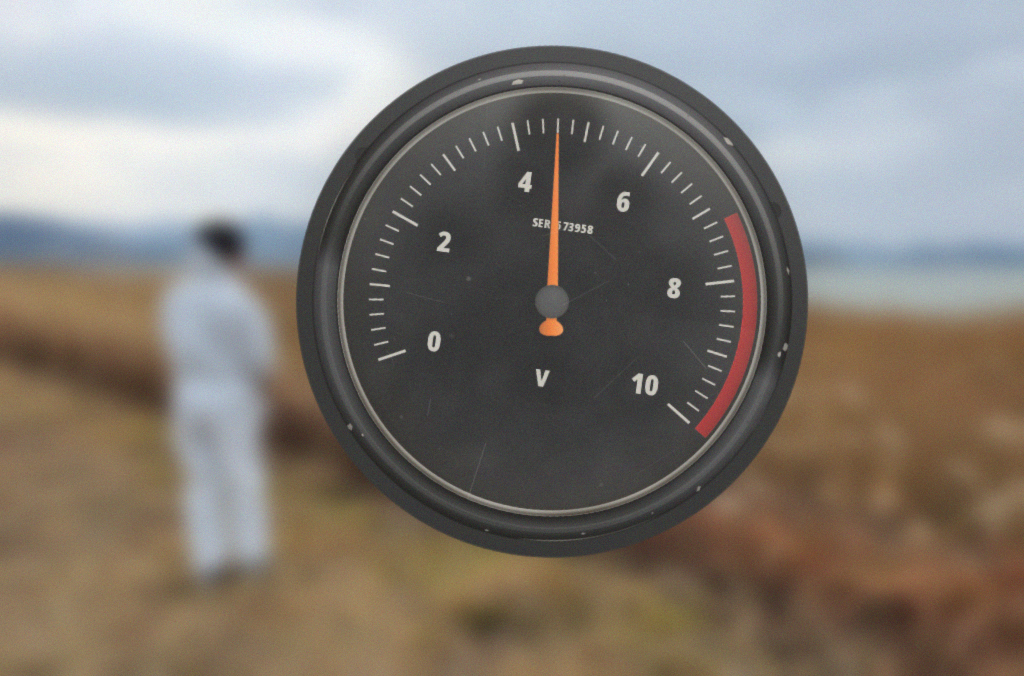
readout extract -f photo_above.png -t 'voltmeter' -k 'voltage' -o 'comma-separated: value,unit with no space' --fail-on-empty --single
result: 4.6,V
